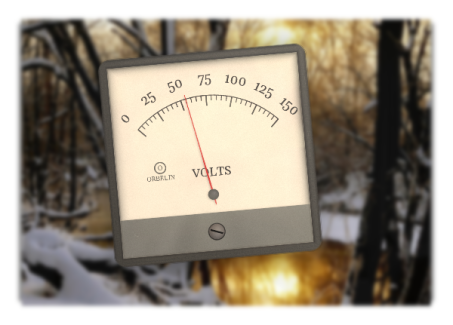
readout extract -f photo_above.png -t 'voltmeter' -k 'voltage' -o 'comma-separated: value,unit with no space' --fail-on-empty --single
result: 55,V
